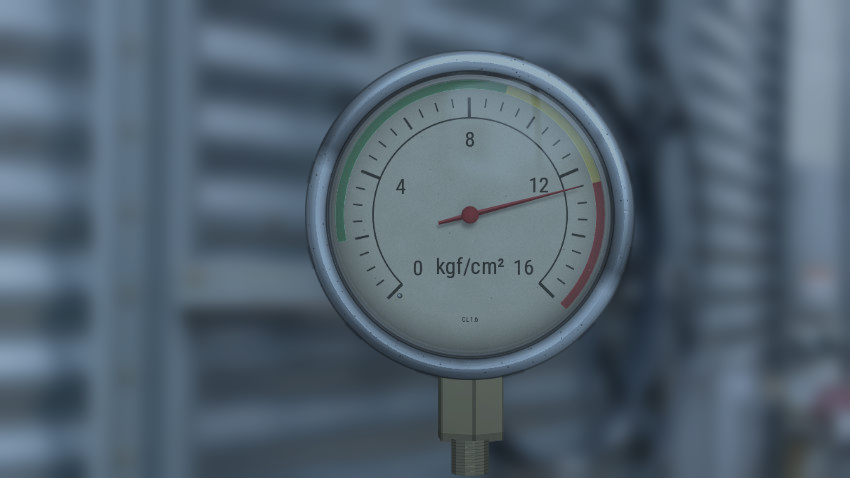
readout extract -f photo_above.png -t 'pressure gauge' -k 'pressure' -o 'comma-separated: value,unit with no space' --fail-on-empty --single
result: 12.5,kg/cm²
